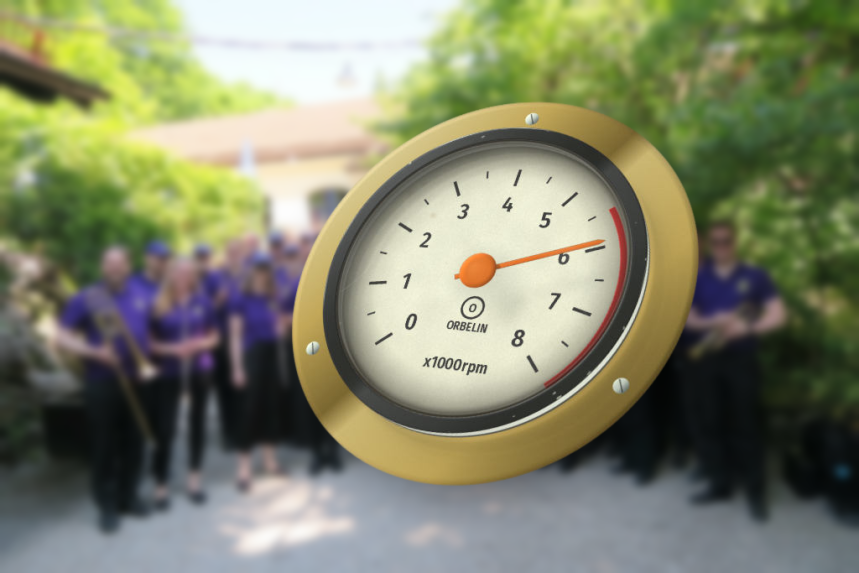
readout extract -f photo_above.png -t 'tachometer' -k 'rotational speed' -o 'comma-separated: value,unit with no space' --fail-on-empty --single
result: 6000,rpm
